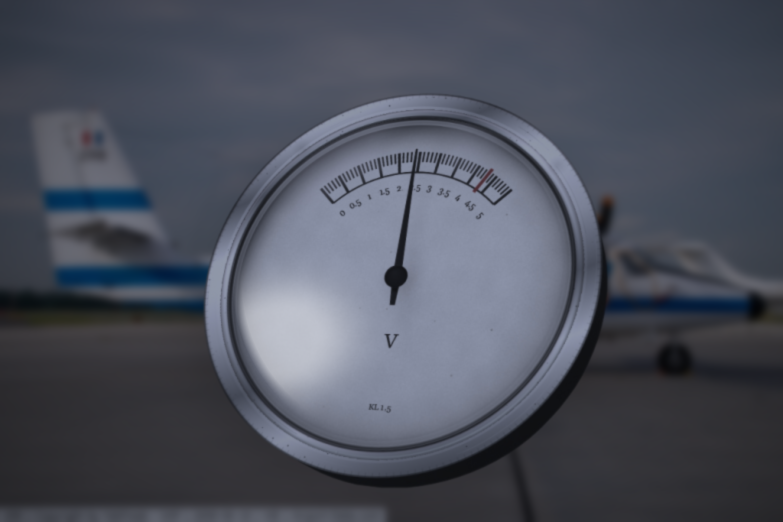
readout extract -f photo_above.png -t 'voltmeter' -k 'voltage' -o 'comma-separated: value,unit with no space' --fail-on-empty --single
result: 2.5,V
